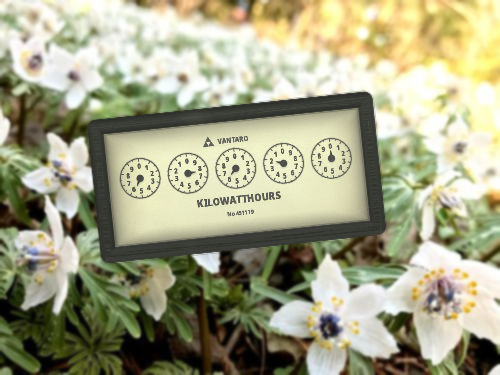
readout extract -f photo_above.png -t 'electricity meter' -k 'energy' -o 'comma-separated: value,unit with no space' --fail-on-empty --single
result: 57620,kWh
